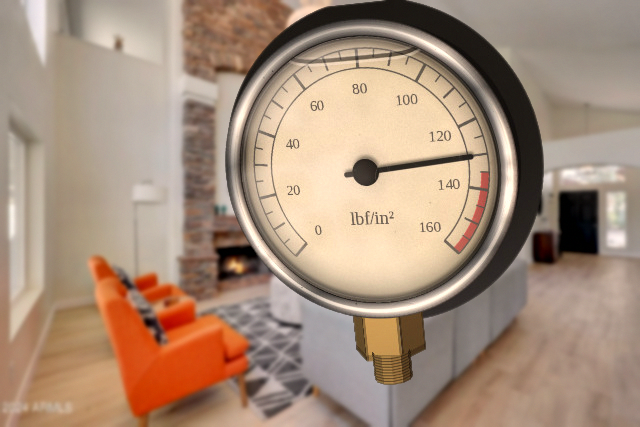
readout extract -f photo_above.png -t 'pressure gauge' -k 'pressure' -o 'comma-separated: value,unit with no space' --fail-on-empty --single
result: 130,psi
